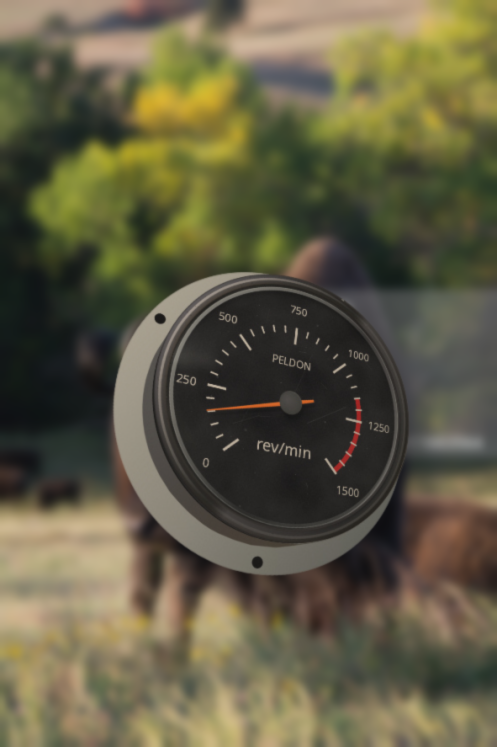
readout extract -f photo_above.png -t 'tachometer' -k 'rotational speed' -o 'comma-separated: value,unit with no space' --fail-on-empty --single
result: 150,rpm
